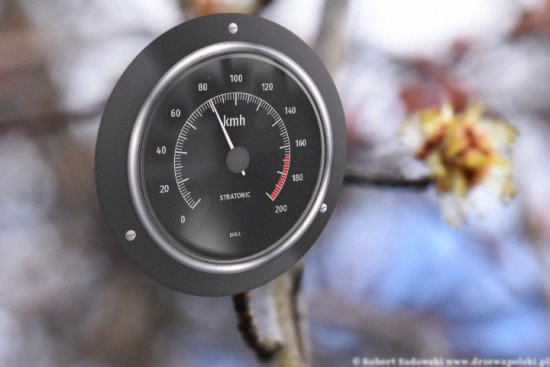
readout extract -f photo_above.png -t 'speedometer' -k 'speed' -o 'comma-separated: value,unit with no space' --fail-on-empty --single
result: 80,km/h
